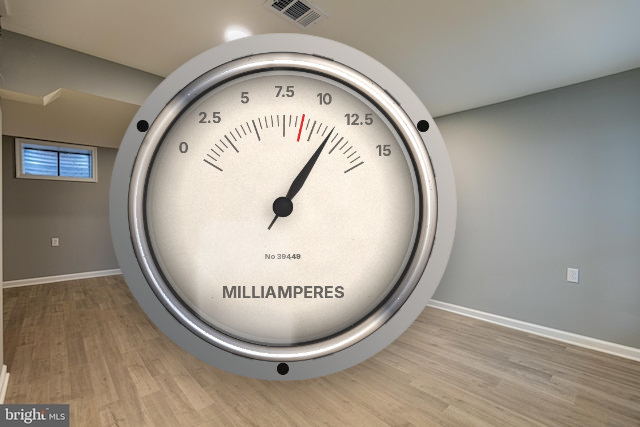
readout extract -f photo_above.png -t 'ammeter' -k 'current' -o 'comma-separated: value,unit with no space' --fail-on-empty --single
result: 11.5,mA
